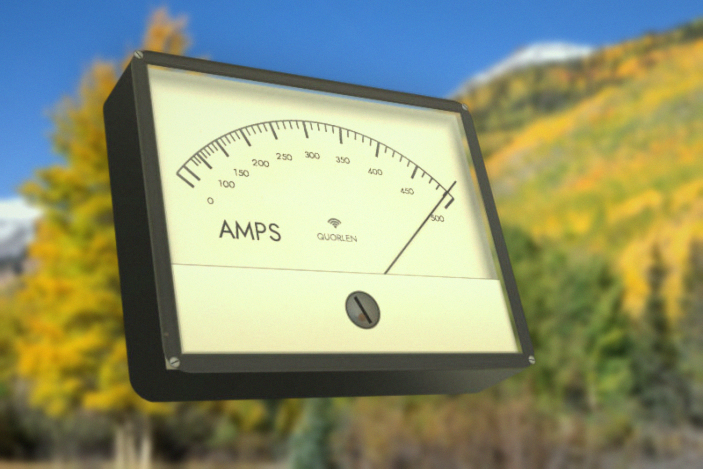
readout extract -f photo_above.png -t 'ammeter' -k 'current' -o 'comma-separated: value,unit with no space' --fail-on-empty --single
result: 490,A
